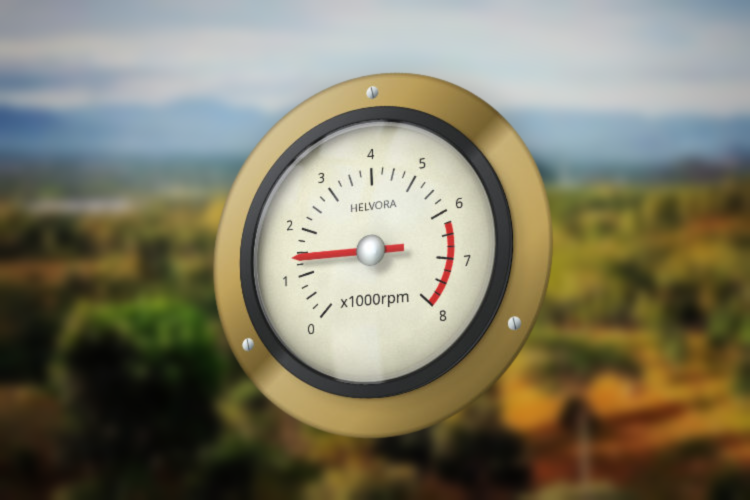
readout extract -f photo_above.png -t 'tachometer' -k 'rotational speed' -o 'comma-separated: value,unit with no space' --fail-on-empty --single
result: 1375,rpm
